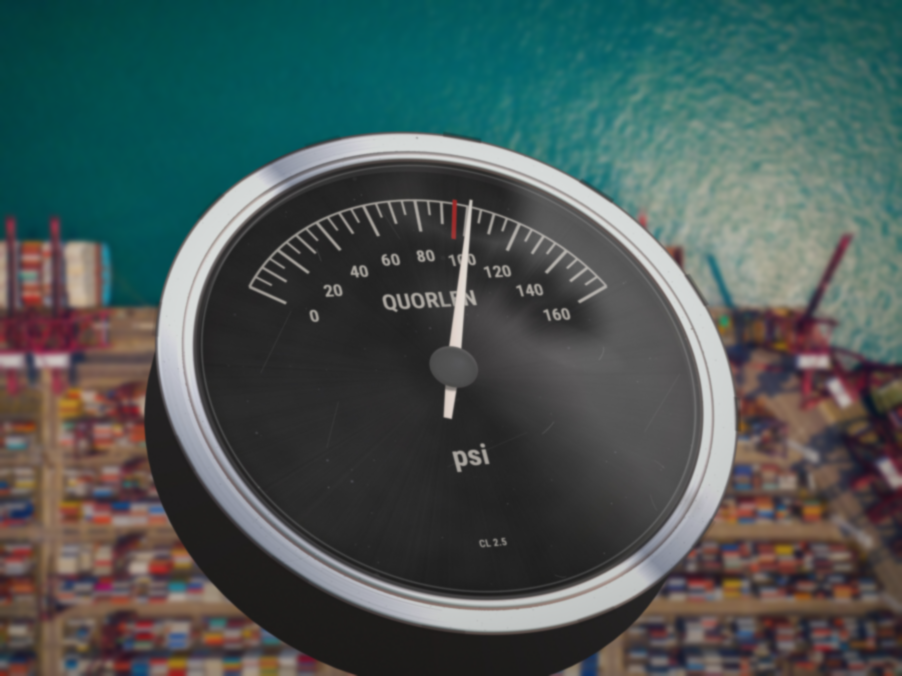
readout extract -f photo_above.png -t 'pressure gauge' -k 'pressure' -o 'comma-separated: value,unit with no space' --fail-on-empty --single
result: 100,psi
